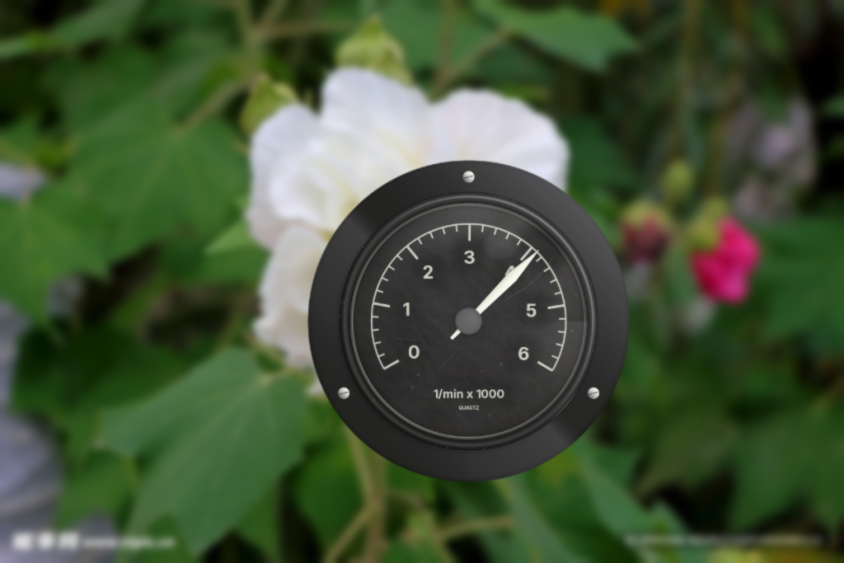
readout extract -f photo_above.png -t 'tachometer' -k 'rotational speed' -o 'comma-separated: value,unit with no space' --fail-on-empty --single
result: 4100,rpm
